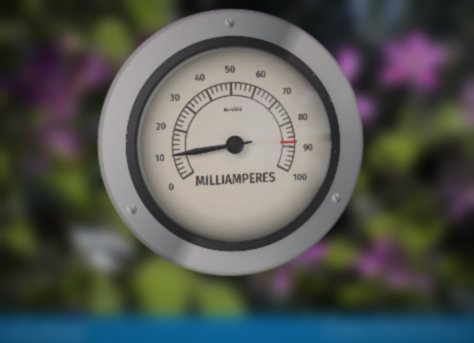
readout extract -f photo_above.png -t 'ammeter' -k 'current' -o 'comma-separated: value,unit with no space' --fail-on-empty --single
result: 10,mA
